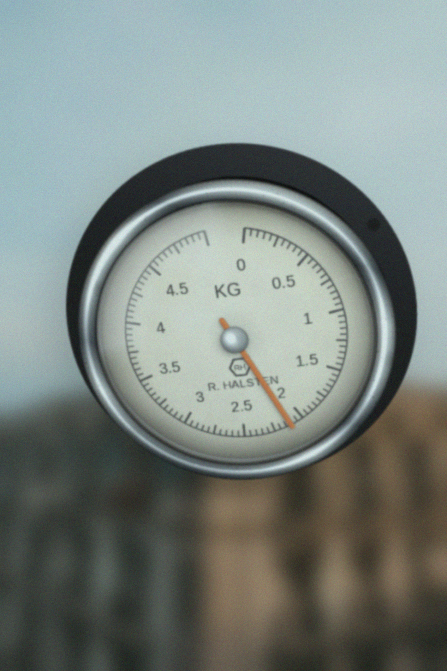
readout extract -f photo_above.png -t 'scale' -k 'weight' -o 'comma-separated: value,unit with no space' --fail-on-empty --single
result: 2.1,kg
